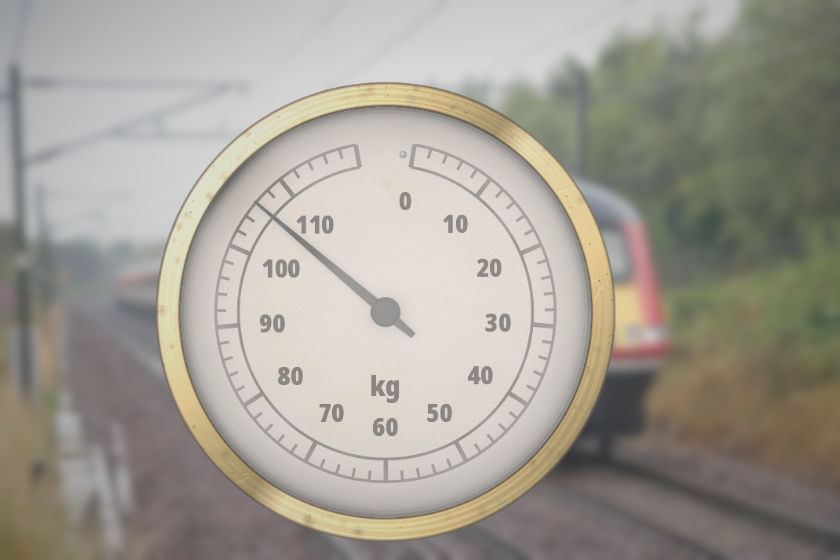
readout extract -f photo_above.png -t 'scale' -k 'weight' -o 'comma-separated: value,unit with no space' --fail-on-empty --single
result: 106,kg
